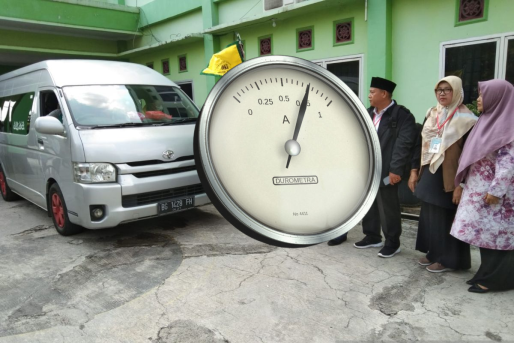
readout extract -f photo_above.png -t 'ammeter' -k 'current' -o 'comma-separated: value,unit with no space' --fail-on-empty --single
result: 0.75,A
